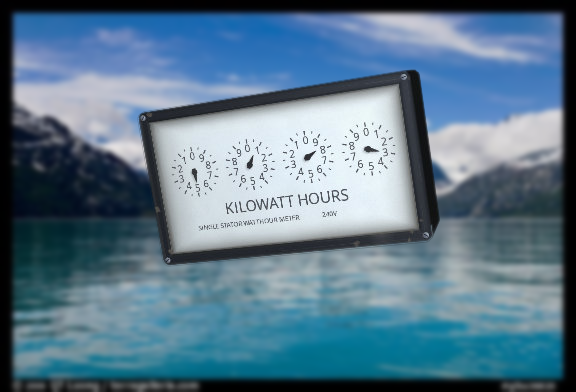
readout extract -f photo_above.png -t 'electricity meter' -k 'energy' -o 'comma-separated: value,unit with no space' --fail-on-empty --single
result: 5083,kWh
